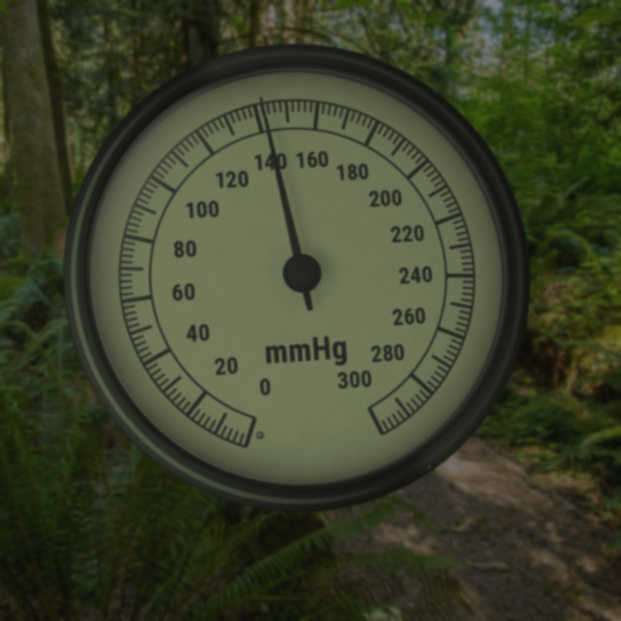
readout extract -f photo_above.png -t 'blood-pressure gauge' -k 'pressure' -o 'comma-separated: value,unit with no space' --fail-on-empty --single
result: 142,mmHg
